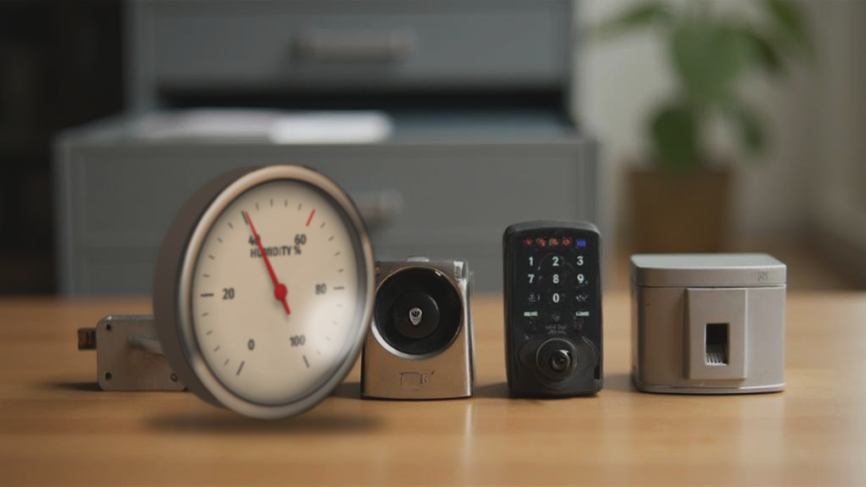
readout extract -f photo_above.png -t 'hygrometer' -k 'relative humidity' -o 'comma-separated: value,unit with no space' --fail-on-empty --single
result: 40,%
